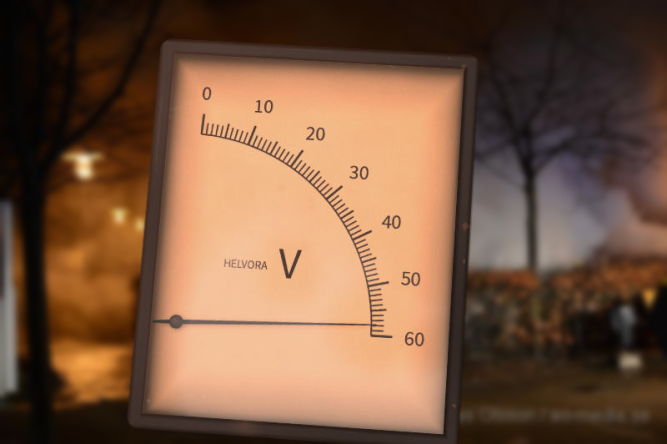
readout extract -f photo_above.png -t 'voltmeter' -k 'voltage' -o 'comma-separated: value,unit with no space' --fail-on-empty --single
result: 58,V
